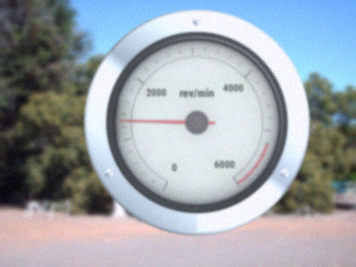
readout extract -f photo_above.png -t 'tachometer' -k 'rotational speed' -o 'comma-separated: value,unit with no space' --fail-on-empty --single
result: 1300,rpm
